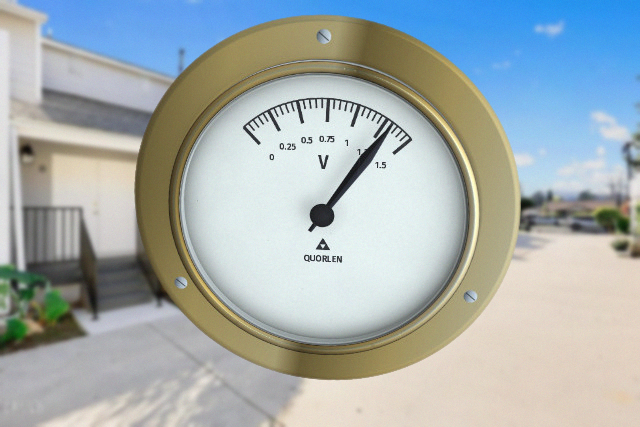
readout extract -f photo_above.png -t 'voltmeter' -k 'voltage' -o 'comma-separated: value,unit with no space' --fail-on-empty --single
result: 1.3,V
